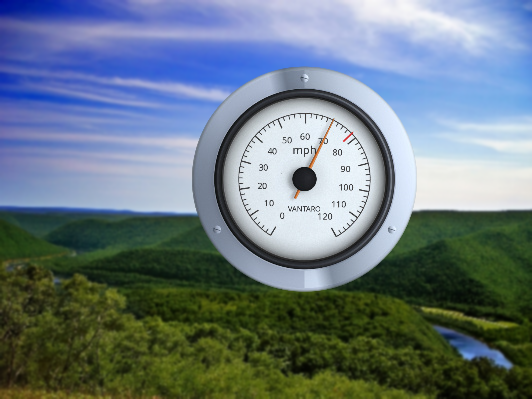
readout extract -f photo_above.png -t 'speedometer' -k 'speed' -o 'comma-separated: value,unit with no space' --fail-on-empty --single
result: 70,mph
